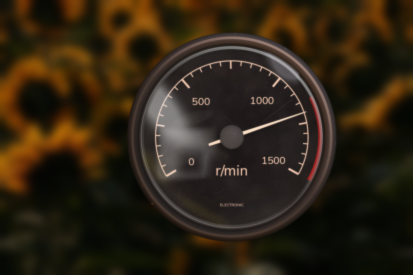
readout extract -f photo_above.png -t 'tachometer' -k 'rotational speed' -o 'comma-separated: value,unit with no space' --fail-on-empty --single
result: 1200,rpm
